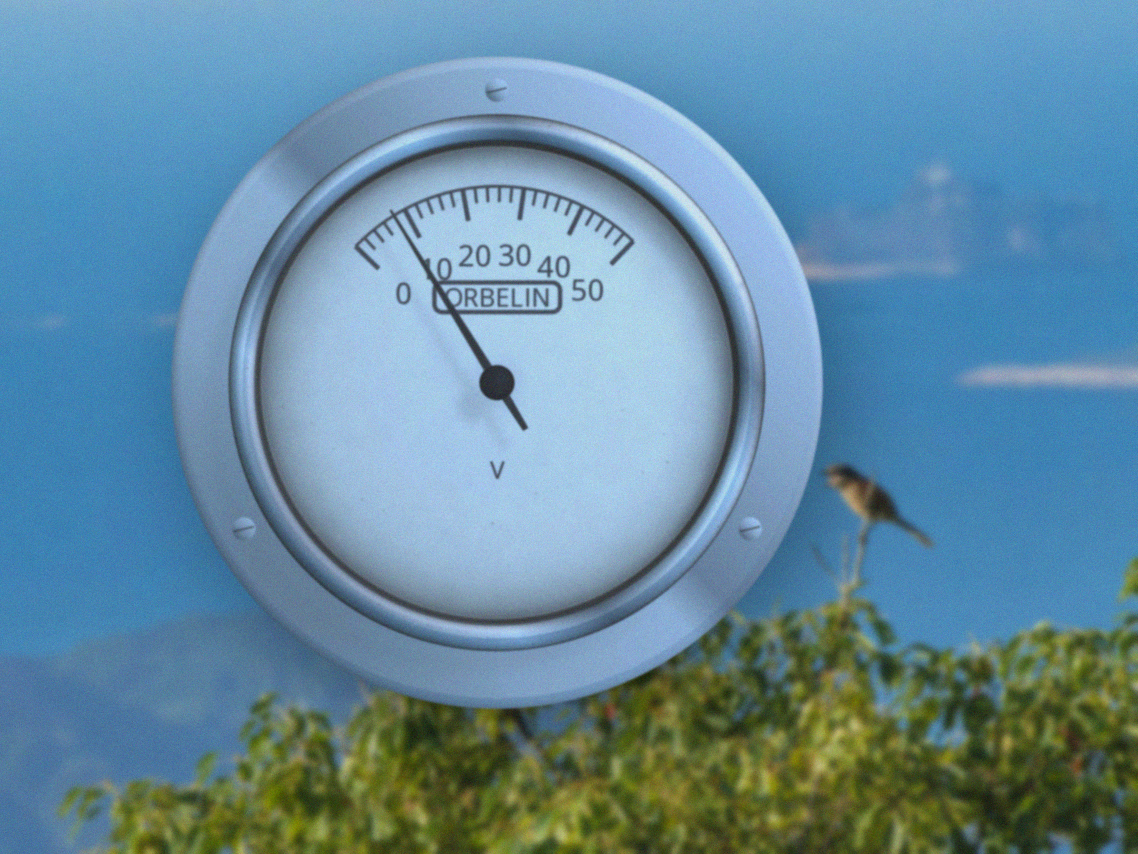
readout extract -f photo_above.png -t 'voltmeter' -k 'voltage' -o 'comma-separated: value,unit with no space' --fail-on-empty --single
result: 8,V
